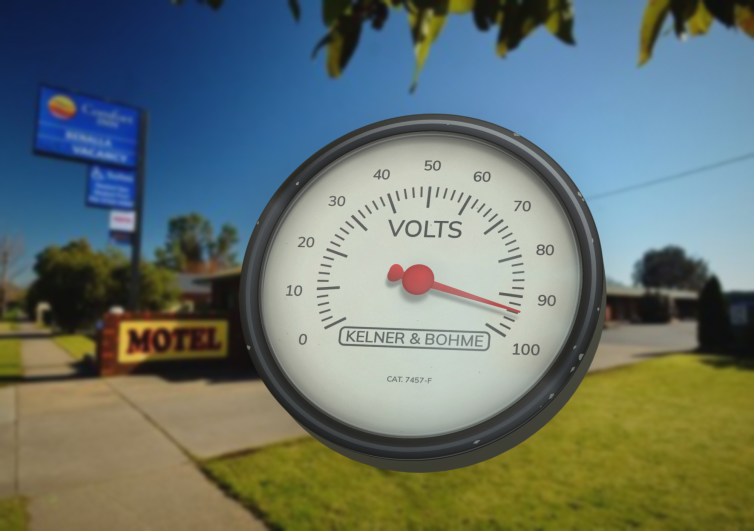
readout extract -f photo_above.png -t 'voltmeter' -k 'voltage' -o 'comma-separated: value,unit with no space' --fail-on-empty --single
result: 94,V
